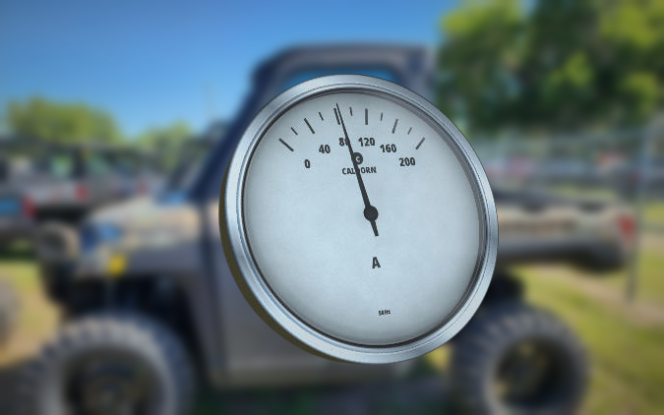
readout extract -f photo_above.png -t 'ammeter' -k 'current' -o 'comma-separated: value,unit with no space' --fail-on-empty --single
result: 80,A
